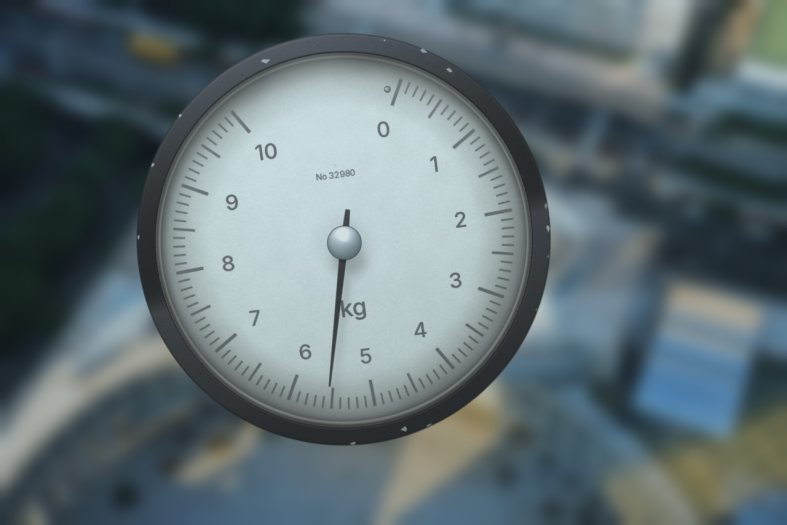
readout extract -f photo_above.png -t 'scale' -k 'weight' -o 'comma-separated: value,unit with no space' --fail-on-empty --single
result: 5.55,kg
